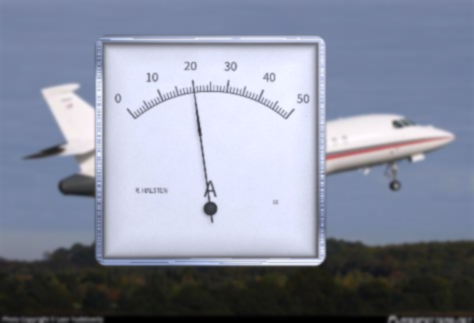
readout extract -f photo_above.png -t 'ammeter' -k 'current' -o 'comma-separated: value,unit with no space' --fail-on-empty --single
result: 20,A
